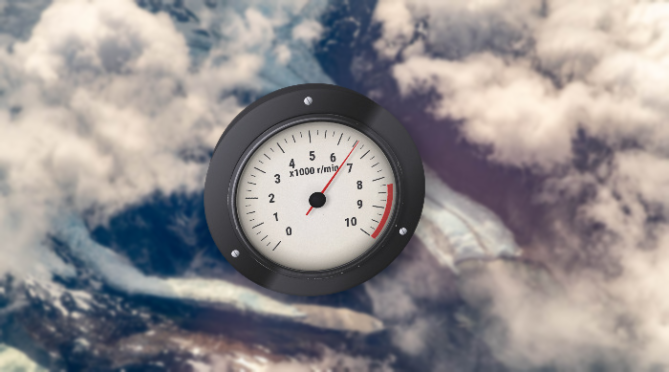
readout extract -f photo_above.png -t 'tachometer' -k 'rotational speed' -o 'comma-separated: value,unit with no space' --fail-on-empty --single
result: 6500,rpm
